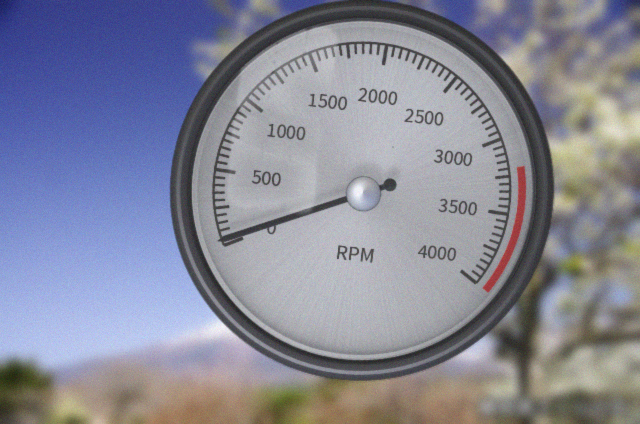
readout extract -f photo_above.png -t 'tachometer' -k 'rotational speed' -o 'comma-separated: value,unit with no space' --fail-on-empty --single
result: 50,rpm
